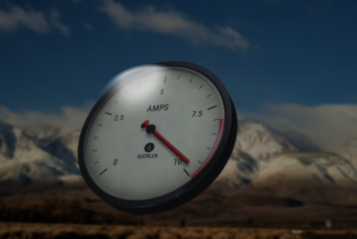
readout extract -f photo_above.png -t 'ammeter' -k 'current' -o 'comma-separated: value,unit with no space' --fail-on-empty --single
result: 9.75,A
